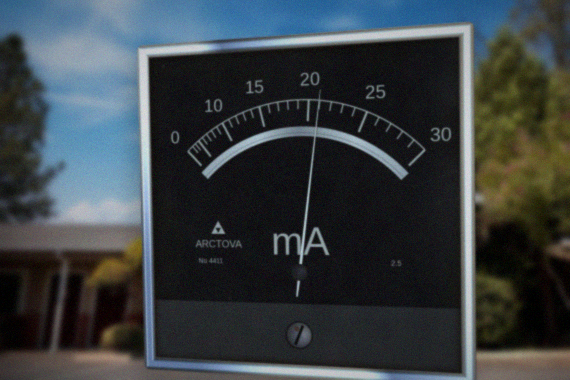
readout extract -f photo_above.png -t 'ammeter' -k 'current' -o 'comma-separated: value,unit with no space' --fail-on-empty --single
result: 21,mA
